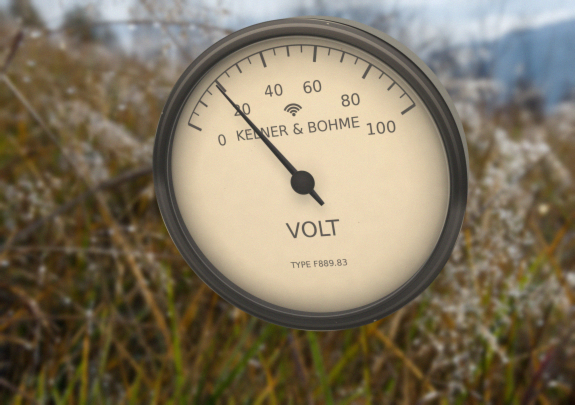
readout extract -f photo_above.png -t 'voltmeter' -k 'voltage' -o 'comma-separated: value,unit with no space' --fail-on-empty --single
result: 20,V
